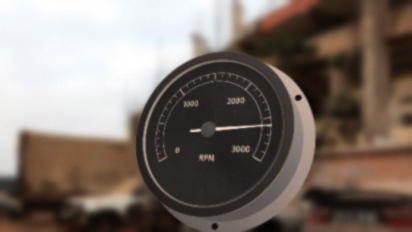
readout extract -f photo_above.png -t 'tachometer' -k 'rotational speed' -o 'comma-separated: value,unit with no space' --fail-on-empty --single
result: 2600,rpm
